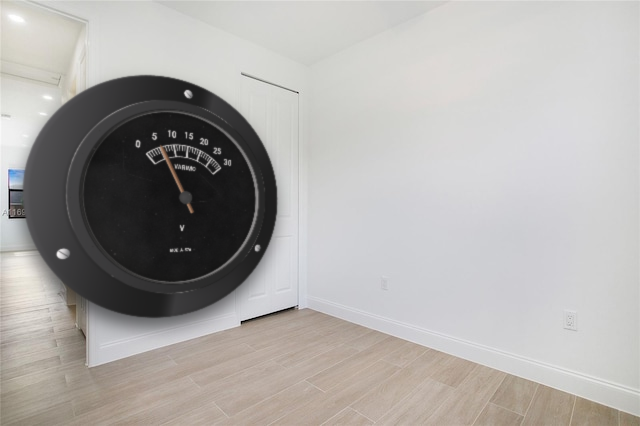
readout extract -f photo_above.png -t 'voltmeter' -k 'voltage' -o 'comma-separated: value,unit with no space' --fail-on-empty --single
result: 5,V
